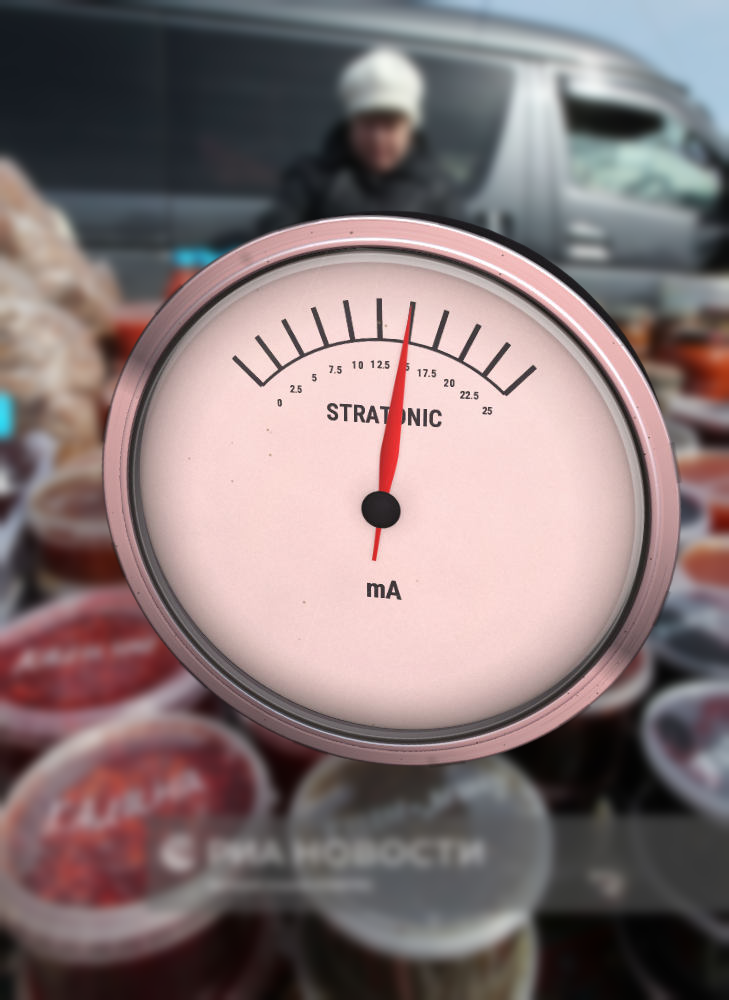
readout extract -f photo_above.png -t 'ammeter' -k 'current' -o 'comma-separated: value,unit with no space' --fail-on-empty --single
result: 15,mA
